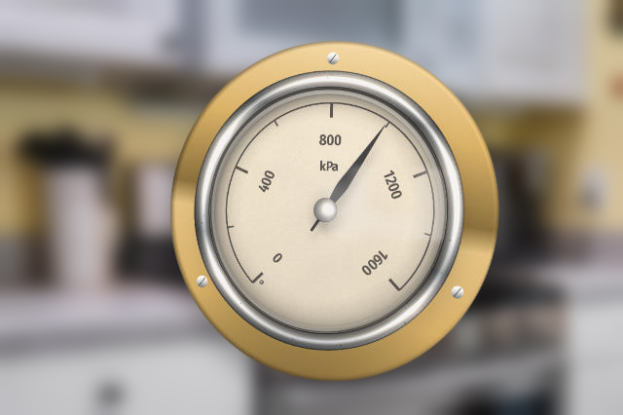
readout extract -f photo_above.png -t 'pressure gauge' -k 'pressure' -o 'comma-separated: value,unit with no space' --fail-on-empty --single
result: 1000,kPa
